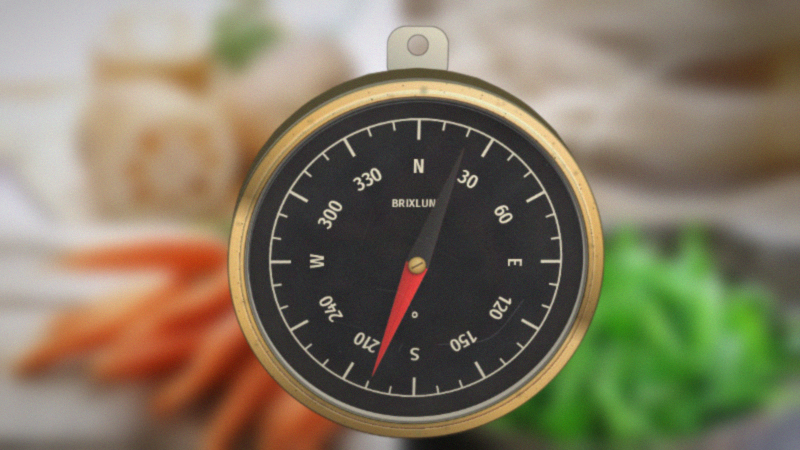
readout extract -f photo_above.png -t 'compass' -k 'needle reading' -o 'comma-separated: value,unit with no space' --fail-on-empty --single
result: 200,°
